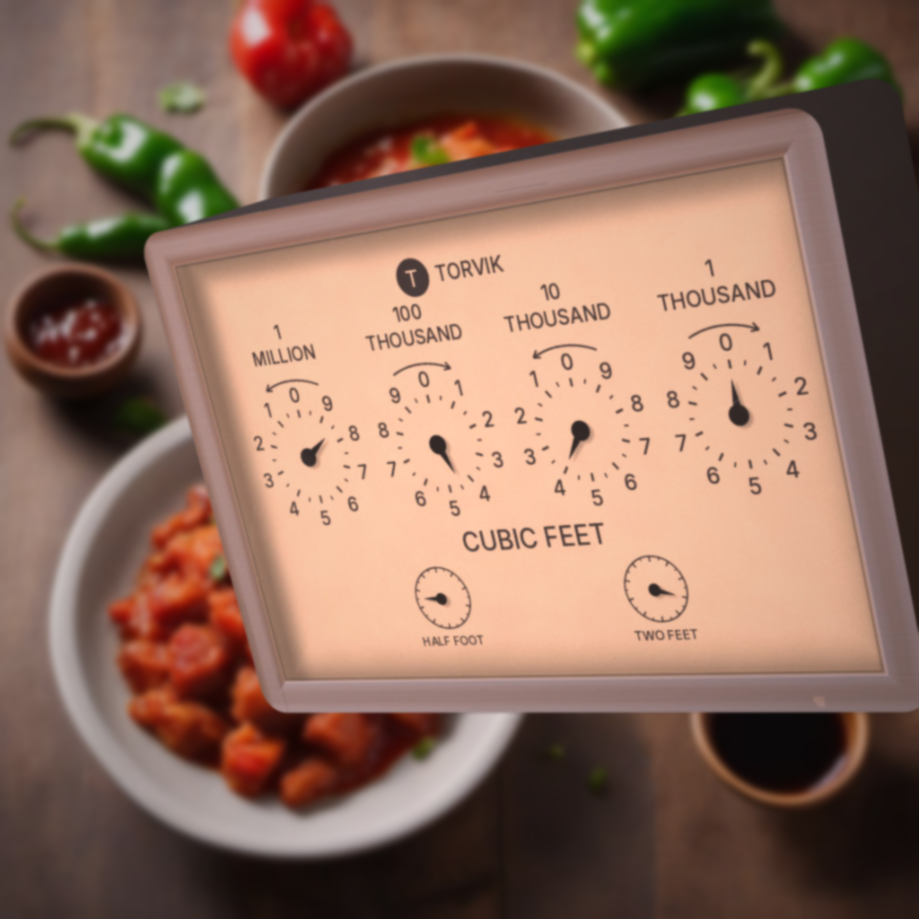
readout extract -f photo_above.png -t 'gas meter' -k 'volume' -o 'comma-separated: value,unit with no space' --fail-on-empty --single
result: 844000,ft³
